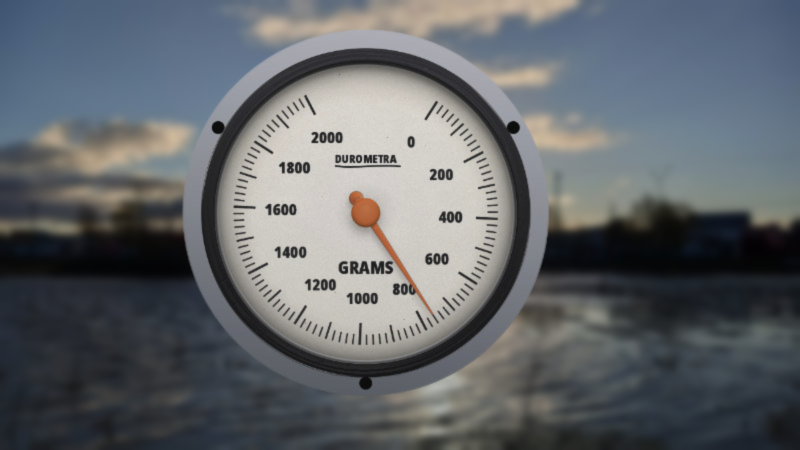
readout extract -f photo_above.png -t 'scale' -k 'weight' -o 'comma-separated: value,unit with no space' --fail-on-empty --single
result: 760,g
